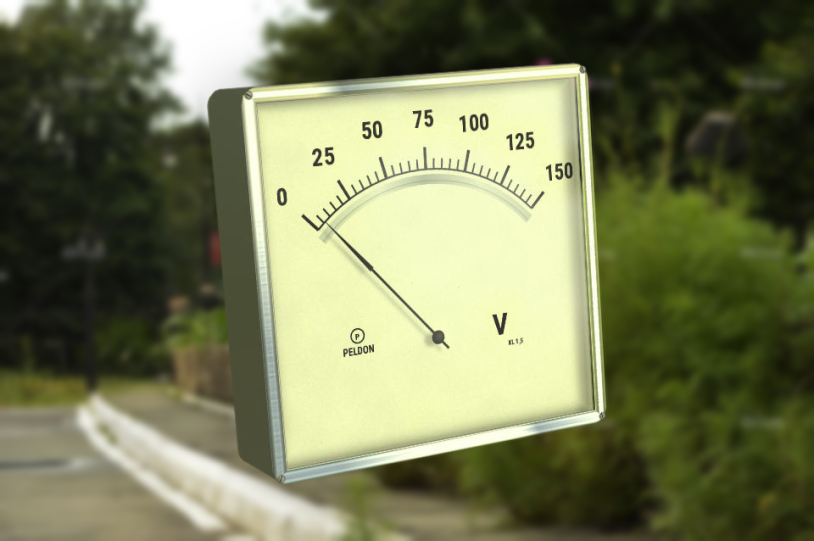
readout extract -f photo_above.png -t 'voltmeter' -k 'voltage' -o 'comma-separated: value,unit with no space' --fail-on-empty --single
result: 5,V
